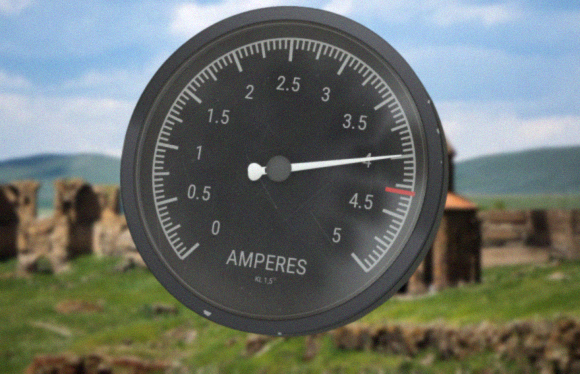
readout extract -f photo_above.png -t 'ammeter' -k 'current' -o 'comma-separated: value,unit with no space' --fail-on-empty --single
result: 4,A
